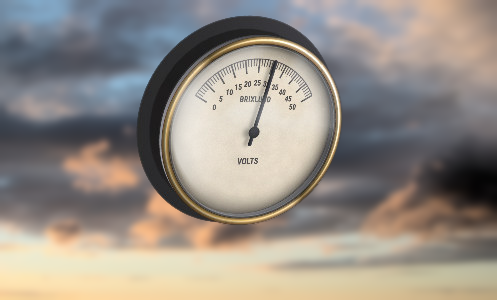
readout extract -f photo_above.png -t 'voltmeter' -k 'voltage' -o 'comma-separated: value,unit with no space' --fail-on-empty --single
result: 30,V
